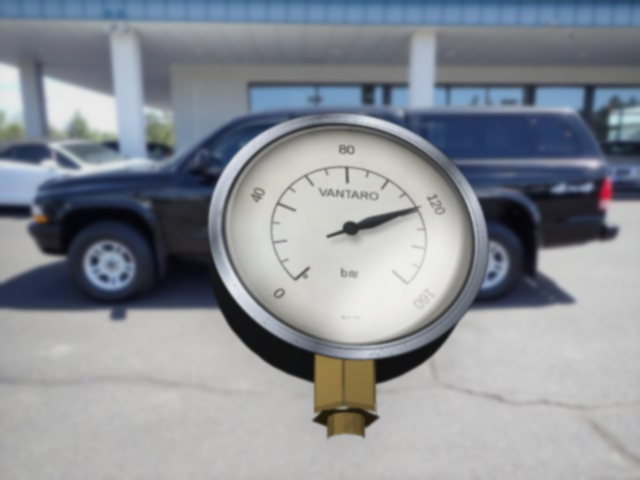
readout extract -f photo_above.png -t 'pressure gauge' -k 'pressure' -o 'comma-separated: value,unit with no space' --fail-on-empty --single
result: 120,bar
